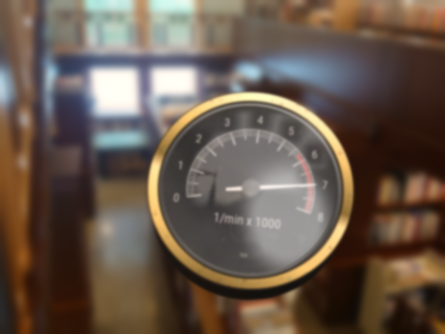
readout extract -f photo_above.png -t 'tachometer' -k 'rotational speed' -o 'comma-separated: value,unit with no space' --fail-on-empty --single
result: 7000,rpm
